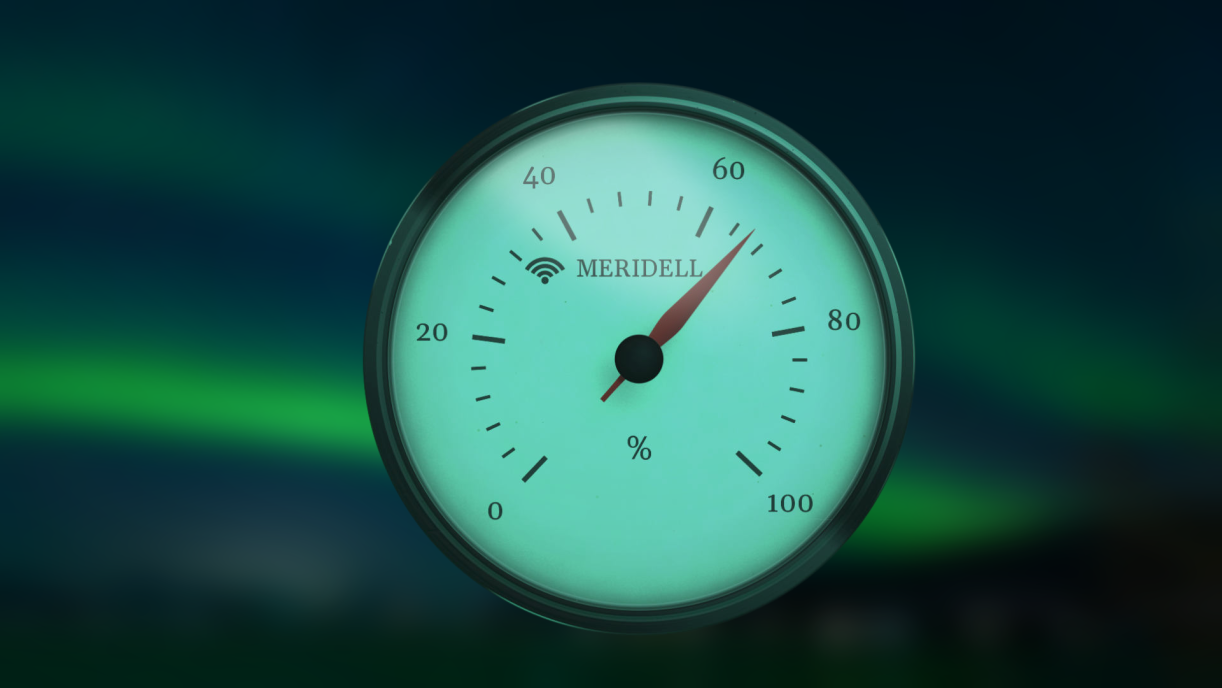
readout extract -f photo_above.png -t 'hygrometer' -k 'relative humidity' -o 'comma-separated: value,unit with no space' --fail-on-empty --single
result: 66,%
